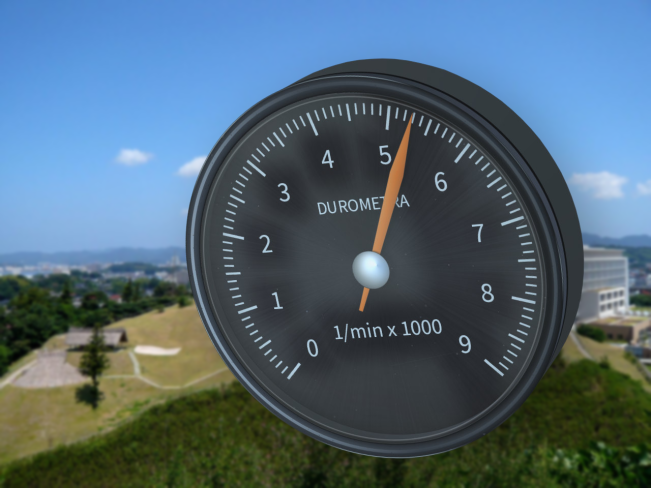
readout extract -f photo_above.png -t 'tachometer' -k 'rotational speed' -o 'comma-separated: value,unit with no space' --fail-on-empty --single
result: 5300,rpm
